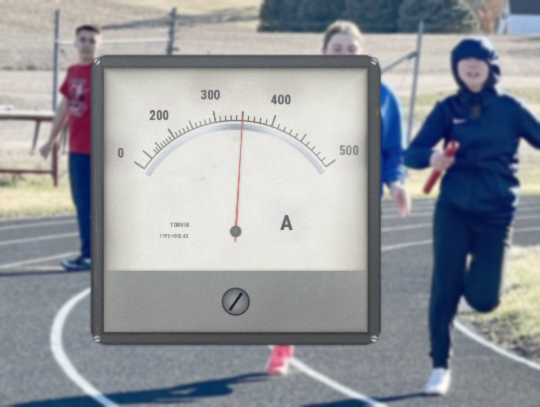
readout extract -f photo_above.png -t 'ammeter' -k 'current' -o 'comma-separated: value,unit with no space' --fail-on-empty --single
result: 350,A
